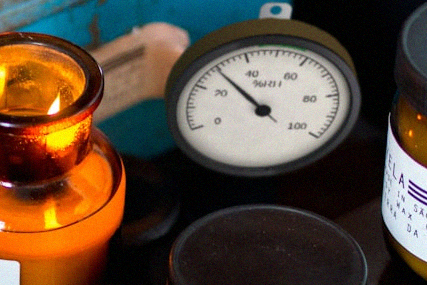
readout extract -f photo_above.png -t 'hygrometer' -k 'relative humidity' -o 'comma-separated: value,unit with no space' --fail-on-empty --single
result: 30,%
